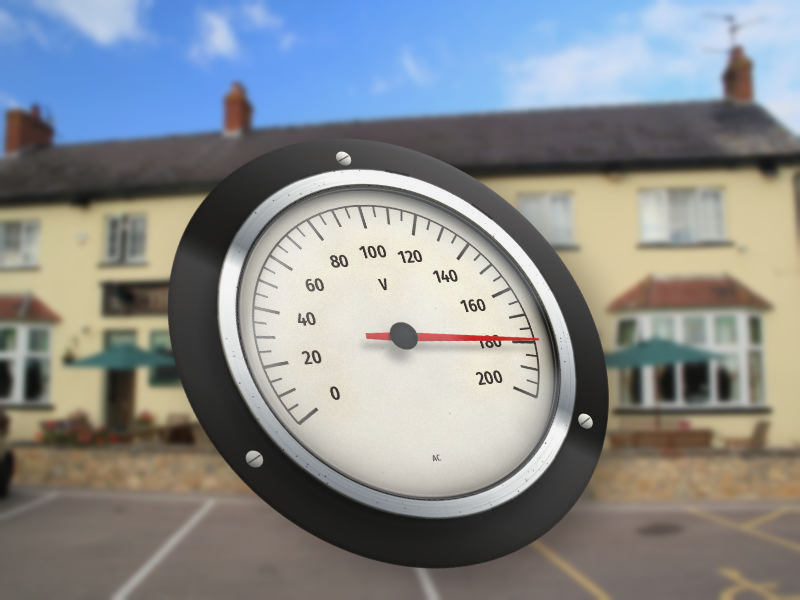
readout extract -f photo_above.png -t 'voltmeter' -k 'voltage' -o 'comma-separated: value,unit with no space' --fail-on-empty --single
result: 180,V
